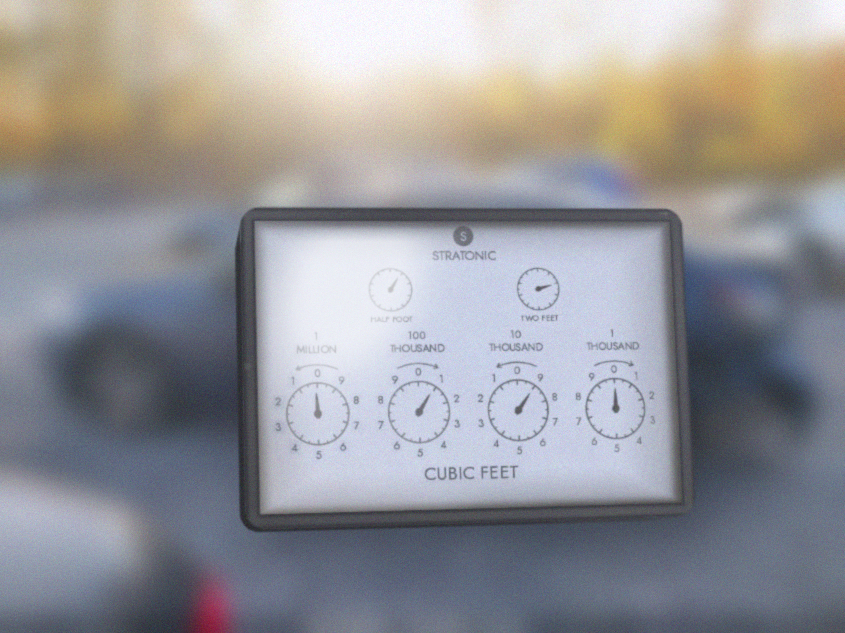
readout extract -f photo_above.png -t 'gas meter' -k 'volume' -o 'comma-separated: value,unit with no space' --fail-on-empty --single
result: 9000,ft³
